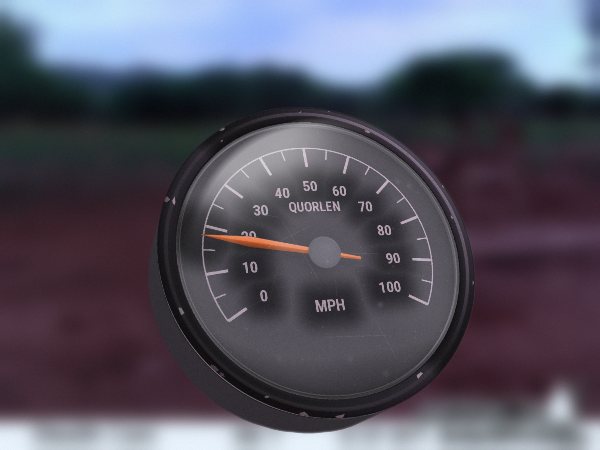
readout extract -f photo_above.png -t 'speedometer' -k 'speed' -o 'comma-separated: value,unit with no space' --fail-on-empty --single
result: 17.5,mph
